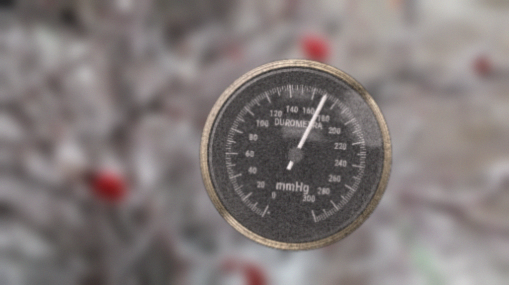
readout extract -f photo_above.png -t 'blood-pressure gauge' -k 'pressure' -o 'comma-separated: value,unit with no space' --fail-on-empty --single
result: 170,mmHg
